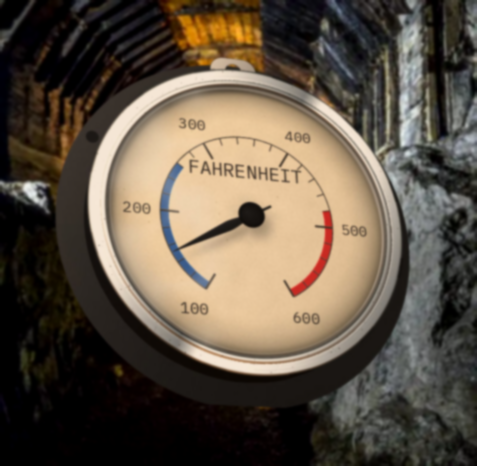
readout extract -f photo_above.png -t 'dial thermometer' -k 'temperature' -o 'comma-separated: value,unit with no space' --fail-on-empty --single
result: 150,°F
